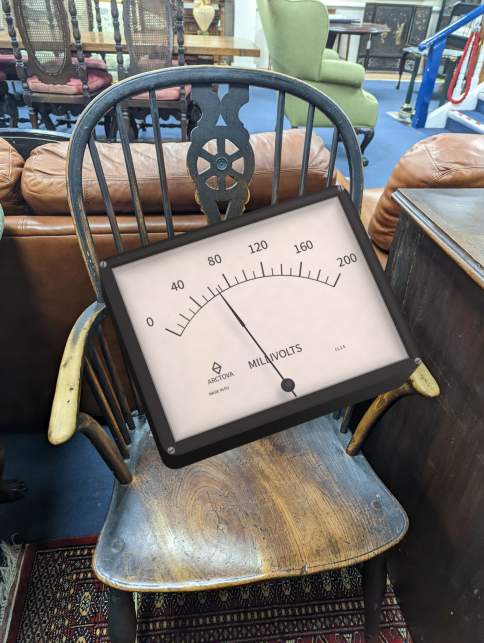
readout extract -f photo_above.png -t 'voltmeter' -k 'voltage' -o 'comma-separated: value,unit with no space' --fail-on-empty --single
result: 65,mV
